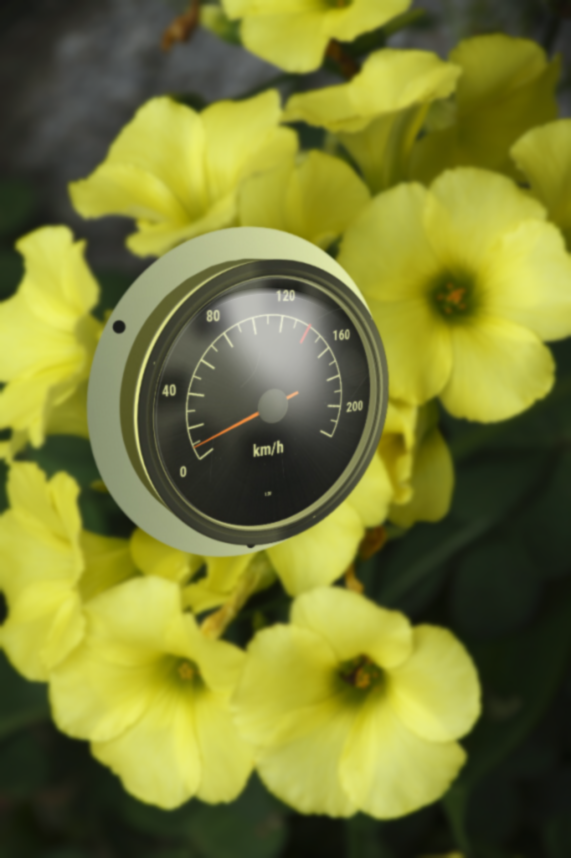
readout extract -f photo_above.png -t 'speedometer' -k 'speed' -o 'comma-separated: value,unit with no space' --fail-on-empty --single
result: 10,km/h
